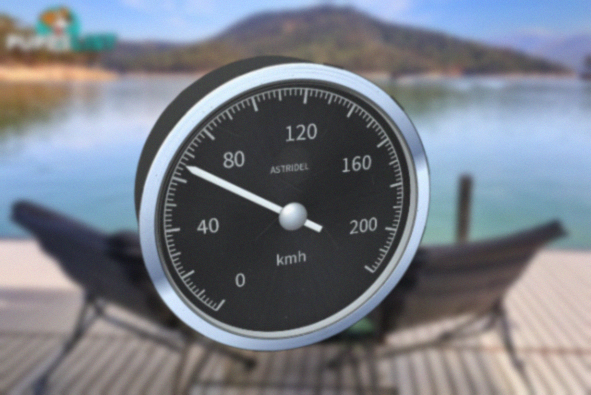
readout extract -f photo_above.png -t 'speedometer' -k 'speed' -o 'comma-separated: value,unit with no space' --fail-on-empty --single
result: 66,km/h
